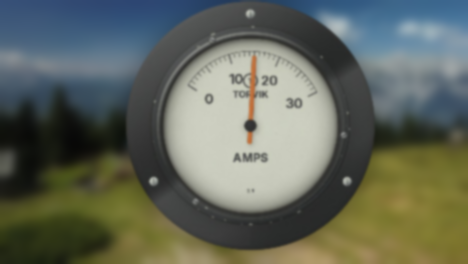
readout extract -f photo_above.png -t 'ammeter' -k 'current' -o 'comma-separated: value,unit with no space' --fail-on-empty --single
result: 15,A
